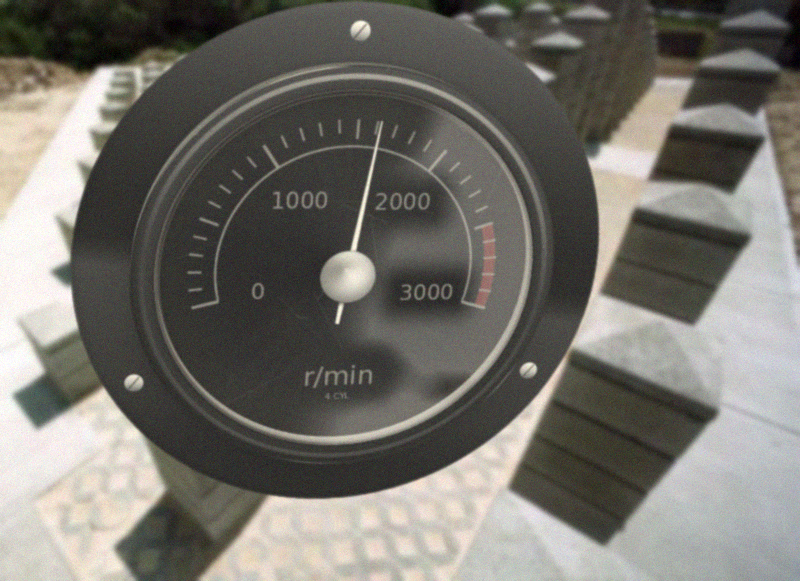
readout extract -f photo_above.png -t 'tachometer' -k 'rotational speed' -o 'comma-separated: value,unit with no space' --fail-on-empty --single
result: 1600,rpm
